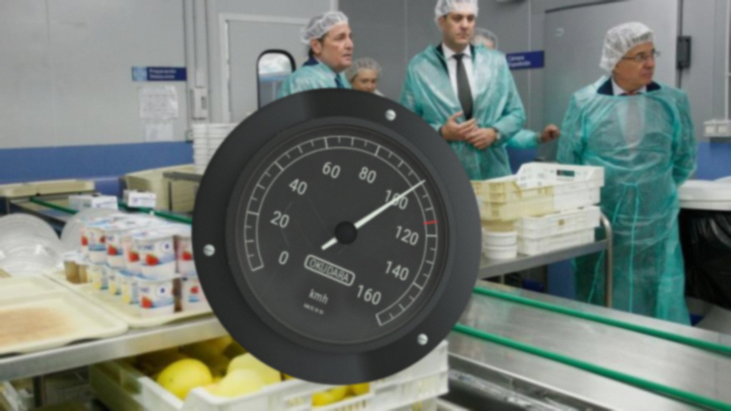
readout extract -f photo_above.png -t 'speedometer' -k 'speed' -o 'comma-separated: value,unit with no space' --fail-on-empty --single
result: 100,km/h
